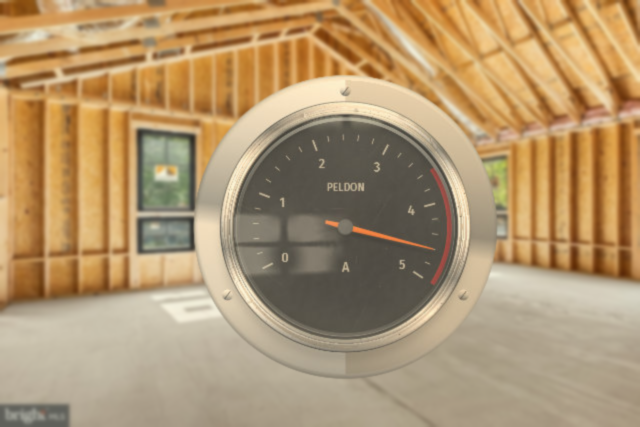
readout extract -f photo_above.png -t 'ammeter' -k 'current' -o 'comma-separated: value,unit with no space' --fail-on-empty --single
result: 4.6,A
